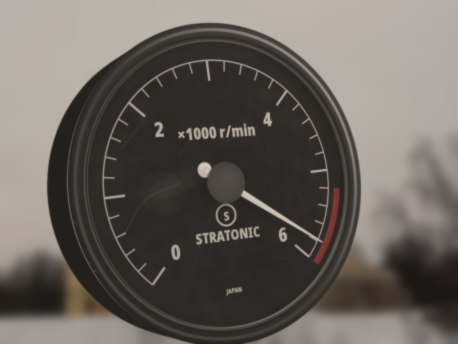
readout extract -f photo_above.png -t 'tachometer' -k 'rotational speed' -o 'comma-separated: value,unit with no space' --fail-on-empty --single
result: 5800,rpm
